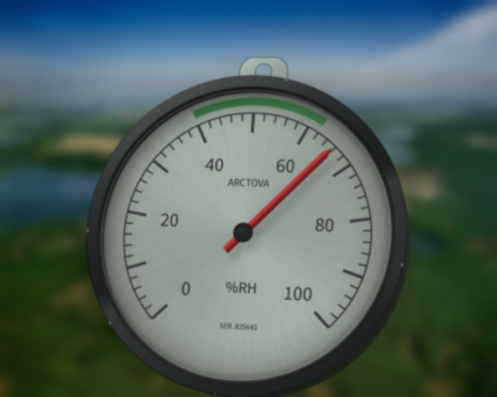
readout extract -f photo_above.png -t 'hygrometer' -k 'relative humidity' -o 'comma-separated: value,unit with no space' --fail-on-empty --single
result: 66,%
